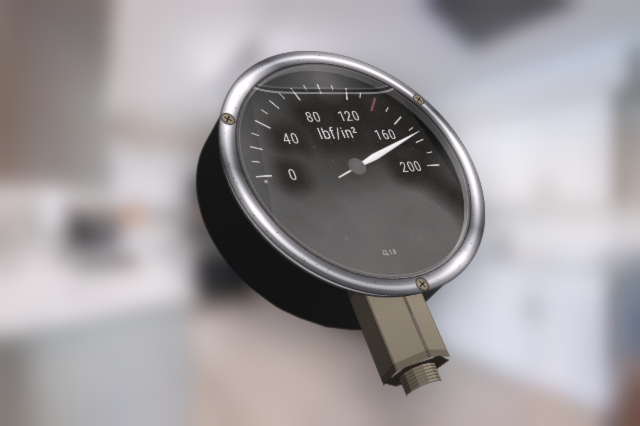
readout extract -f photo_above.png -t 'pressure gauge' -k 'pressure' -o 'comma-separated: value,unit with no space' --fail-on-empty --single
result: 175,psi
